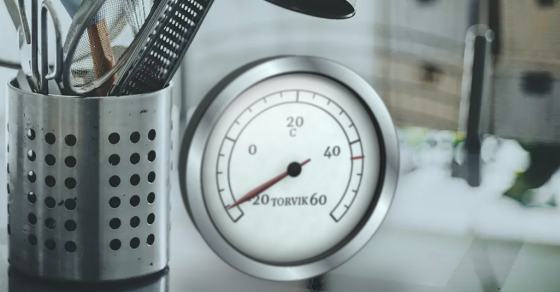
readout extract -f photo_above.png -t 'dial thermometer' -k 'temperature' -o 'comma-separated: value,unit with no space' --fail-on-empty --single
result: -16,°C
